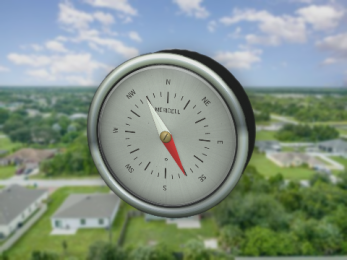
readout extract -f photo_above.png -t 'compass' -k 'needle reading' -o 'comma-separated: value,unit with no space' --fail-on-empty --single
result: 150,°
